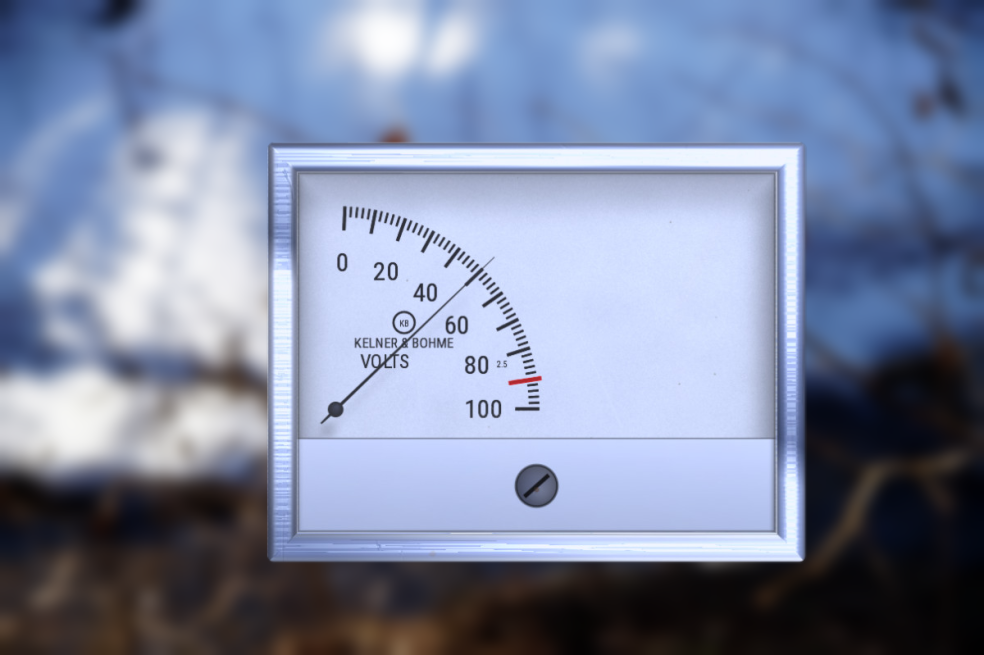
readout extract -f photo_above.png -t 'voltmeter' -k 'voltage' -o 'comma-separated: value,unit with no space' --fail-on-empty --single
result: 50,V
